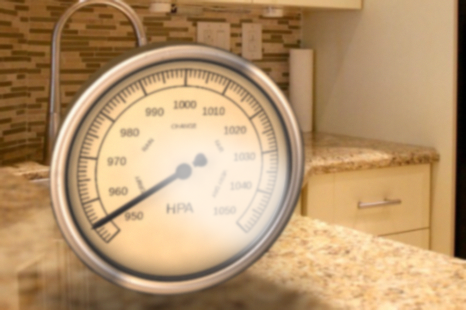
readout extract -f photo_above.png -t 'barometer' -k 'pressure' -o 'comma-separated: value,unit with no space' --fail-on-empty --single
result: 955,hPa
